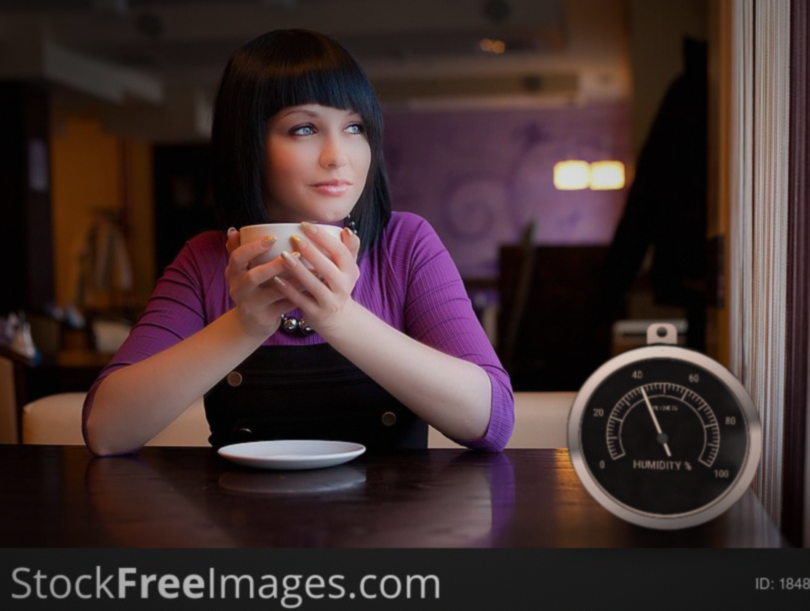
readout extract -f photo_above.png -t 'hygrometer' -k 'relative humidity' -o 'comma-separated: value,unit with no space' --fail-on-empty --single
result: 40,%
